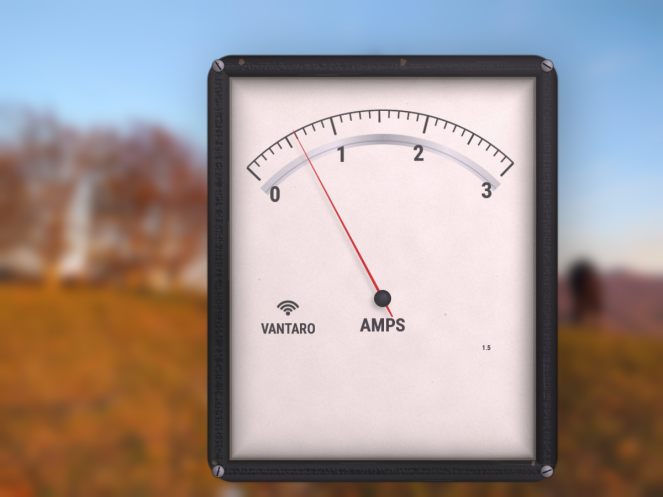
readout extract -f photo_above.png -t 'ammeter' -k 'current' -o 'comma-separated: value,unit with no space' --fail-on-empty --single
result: 0.6,A
